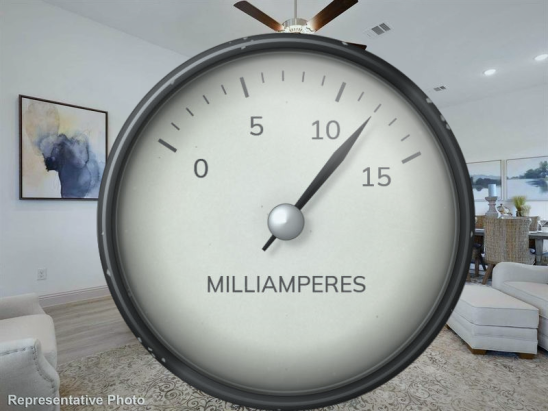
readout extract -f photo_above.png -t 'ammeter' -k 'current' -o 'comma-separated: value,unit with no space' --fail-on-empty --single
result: 12,mA
